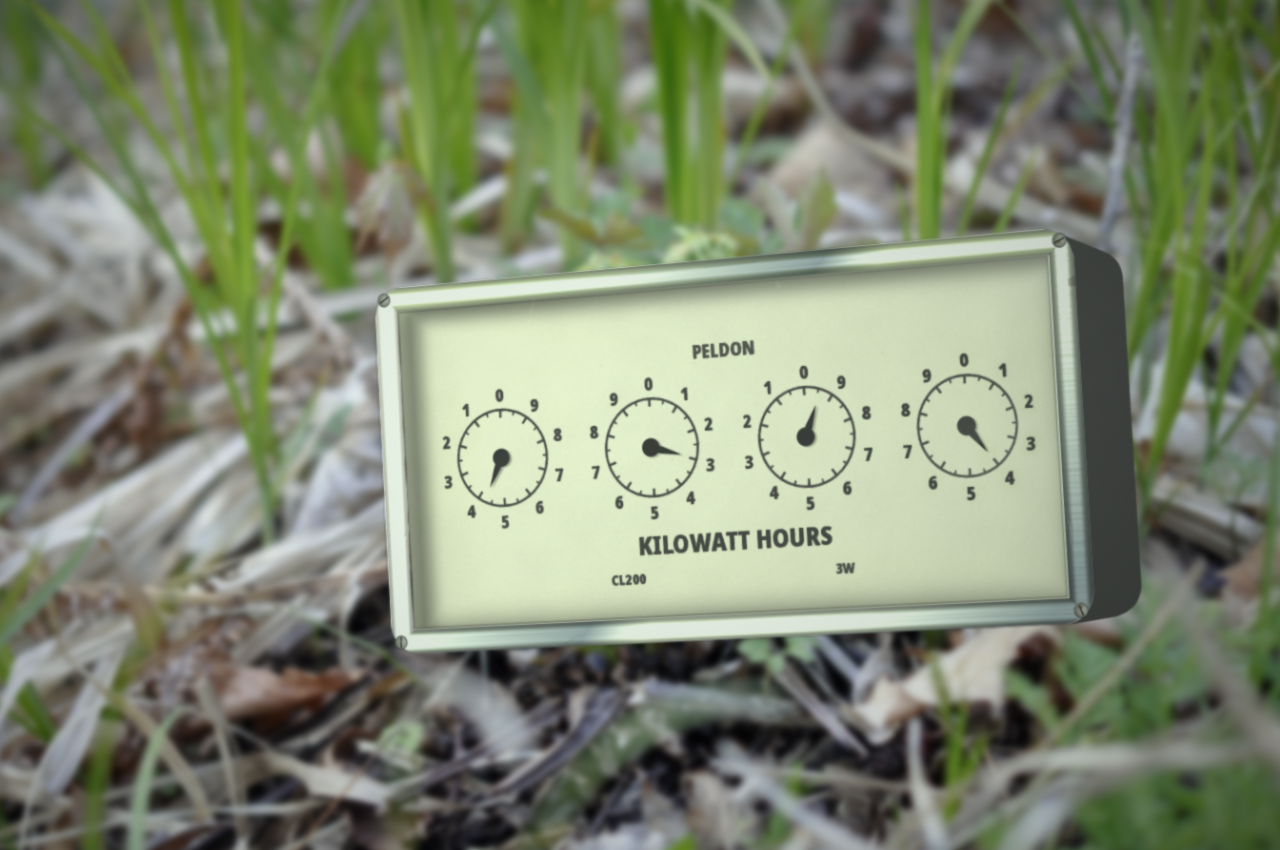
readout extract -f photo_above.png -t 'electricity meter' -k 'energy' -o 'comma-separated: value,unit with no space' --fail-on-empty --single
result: 4294,kWh
